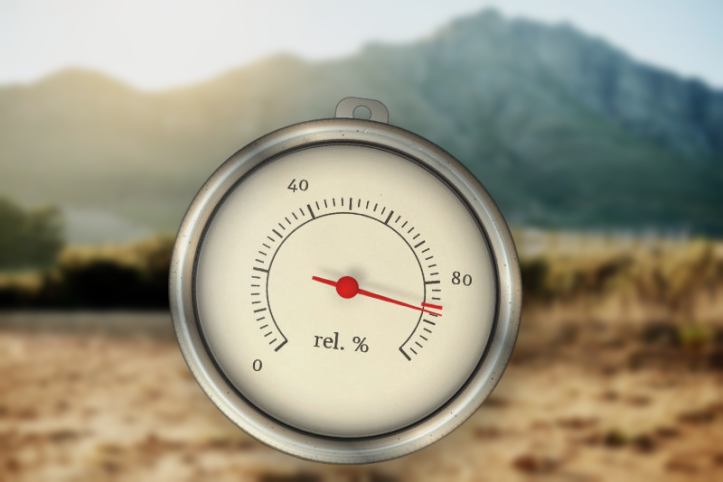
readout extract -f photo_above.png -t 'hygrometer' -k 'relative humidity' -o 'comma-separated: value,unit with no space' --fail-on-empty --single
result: 88,%
